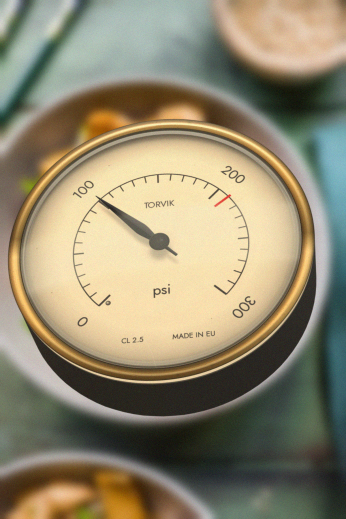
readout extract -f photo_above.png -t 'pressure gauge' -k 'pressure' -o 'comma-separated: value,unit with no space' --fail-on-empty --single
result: 100,psi
